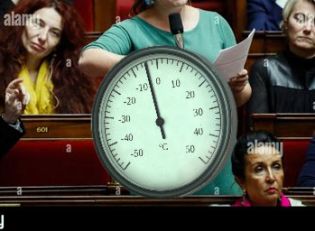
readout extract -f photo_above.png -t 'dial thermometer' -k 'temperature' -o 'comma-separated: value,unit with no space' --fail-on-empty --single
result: -4,°C
